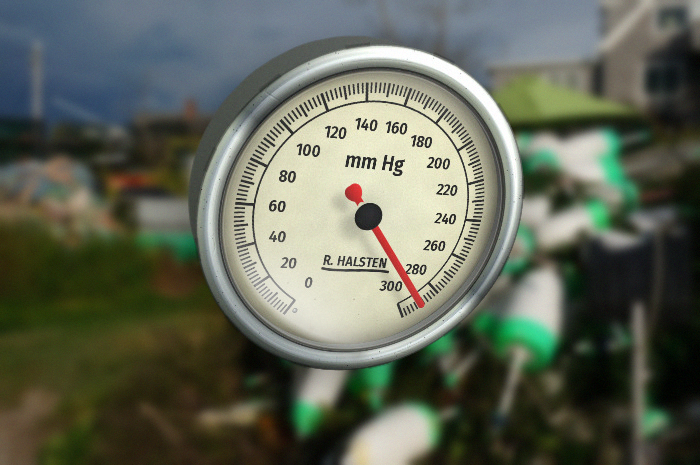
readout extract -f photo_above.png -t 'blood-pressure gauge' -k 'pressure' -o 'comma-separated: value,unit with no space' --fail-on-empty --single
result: 290,mmHg
